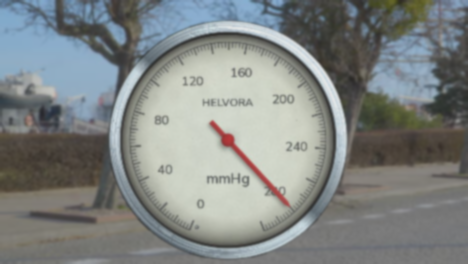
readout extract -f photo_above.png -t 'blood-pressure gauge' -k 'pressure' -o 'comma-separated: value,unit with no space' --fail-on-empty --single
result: 280,mmHg
